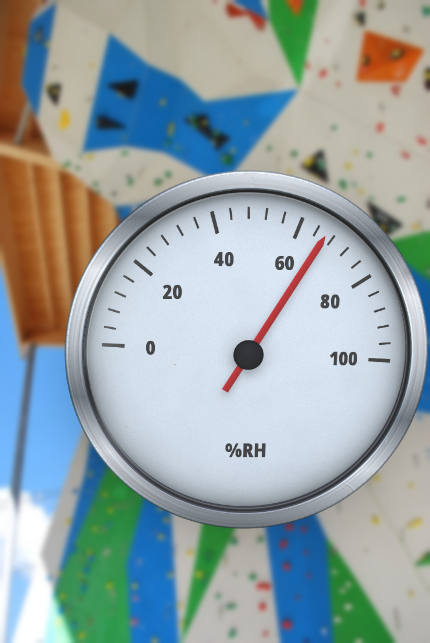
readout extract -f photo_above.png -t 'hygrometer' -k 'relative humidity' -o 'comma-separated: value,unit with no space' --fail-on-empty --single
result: 66,%
